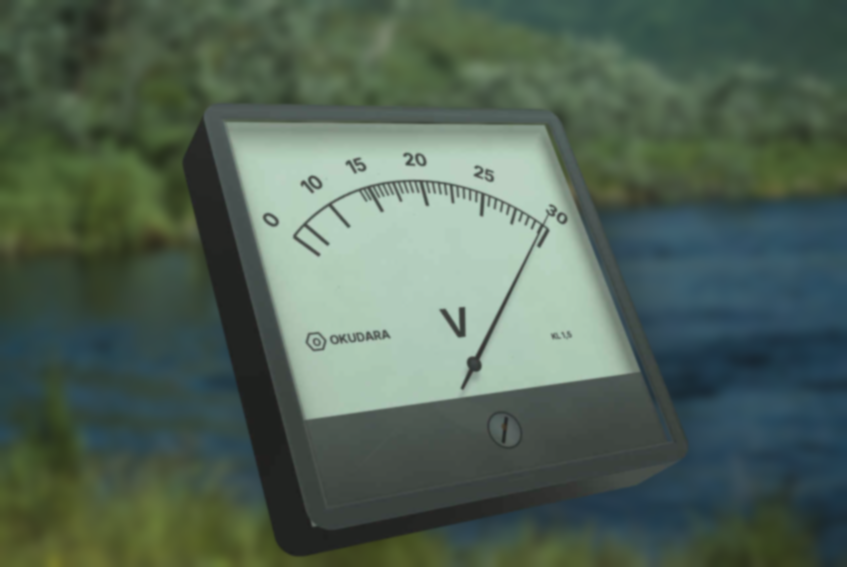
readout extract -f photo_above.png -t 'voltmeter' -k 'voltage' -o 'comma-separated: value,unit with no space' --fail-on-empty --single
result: 29.5,V
